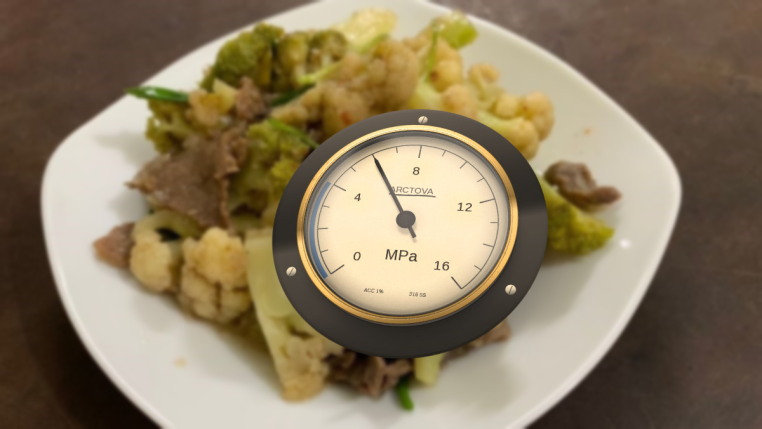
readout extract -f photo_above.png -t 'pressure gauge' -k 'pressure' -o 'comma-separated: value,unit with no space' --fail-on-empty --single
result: 6,MPa
